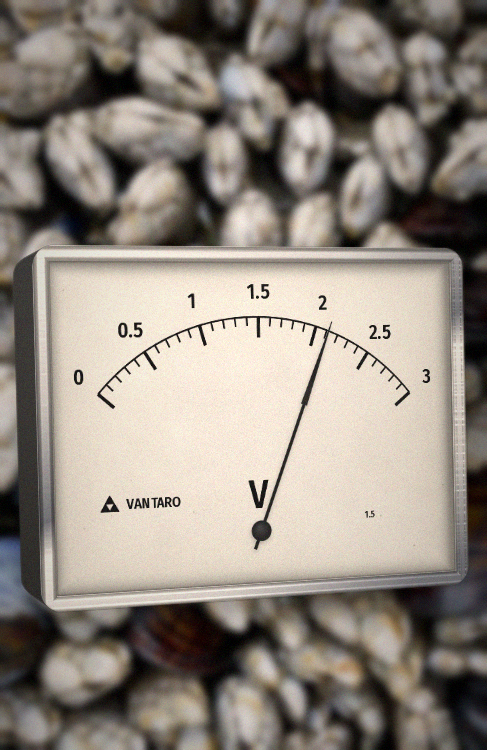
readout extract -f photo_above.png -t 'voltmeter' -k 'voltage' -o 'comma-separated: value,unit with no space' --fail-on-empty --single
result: 2.1,V
